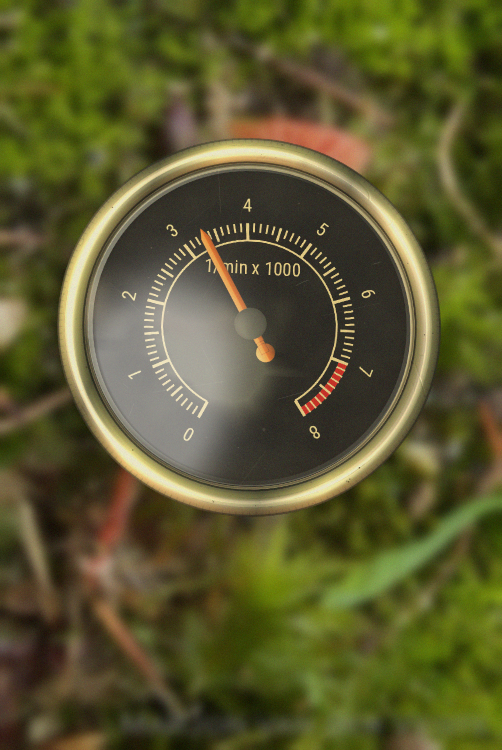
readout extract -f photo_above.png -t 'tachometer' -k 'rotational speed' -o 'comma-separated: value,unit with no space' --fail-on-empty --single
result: 3300,rpm
